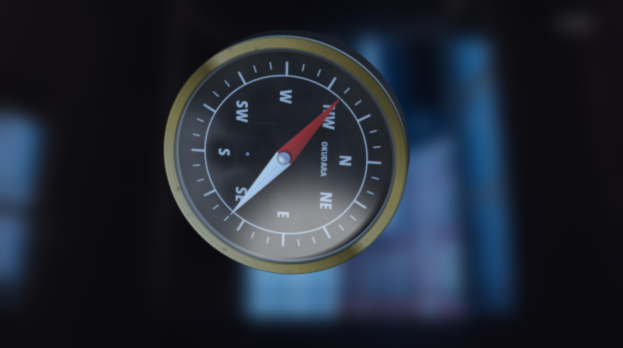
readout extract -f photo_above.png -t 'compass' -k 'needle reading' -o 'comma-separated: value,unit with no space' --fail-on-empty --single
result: 310,°
